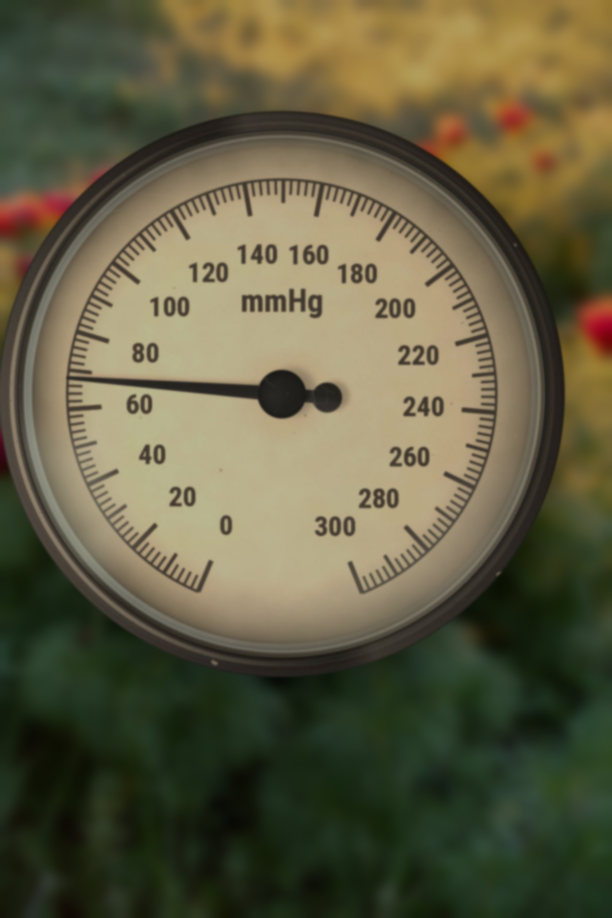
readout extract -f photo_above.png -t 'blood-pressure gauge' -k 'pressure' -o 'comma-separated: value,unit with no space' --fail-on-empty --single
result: 68,mmHg
